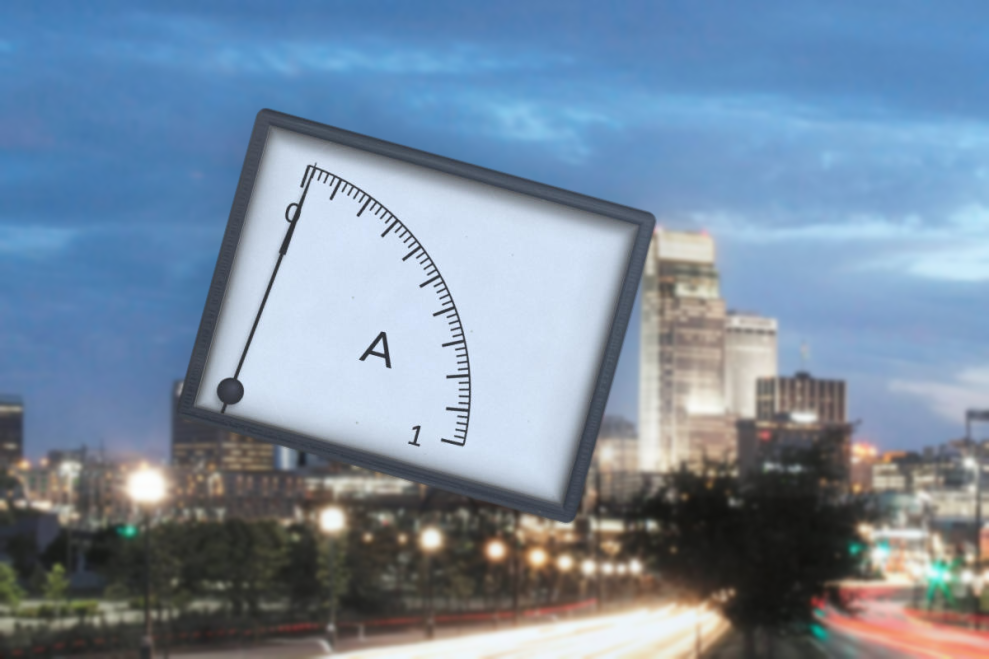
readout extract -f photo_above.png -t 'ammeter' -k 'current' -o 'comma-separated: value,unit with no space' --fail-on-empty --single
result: 0.02,A
